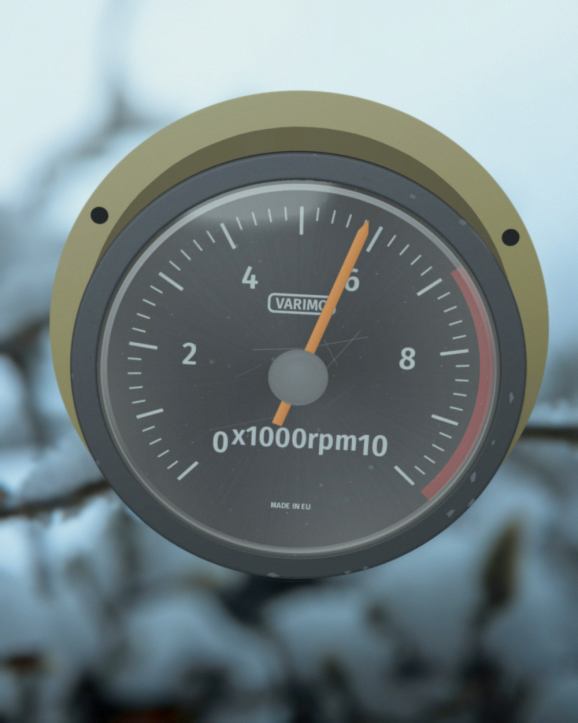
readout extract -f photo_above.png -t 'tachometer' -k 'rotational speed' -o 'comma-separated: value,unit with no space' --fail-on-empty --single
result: 5800,rpm
